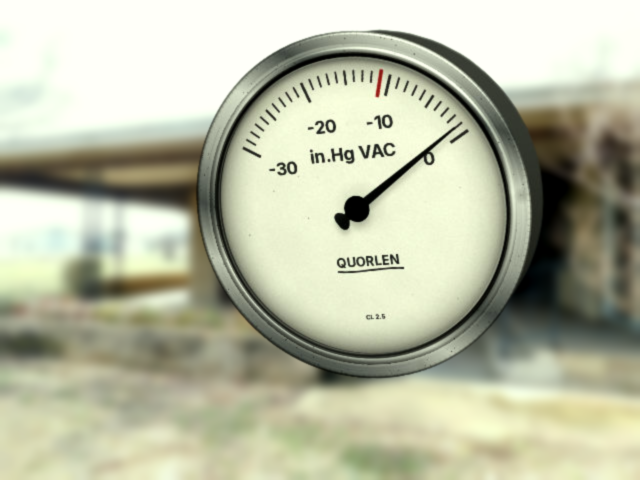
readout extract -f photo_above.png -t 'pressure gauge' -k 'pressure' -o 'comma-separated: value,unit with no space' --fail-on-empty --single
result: -1,inHg
